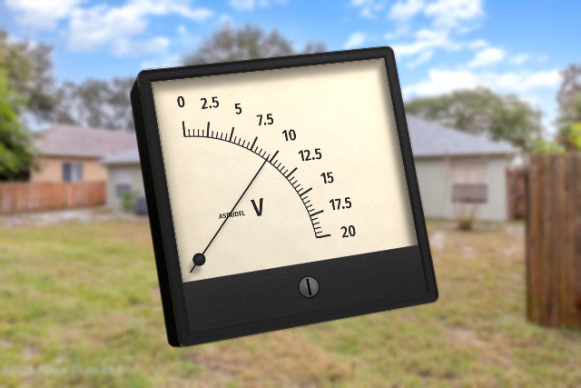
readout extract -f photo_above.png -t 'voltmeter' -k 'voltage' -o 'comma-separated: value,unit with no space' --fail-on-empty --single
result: 9.5,V
